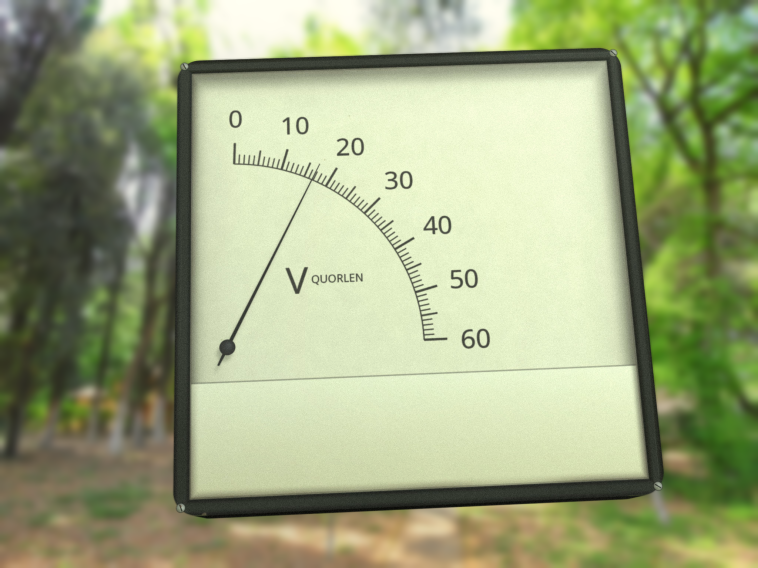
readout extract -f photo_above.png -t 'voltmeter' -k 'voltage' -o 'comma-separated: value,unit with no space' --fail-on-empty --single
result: 17,V
